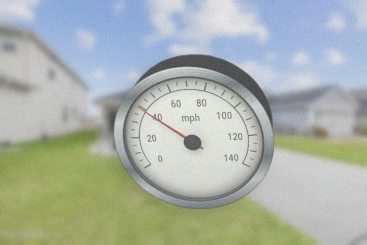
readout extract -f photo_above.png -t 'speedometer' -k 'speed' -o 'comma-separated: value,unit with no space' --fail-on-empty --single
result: 40,mph
